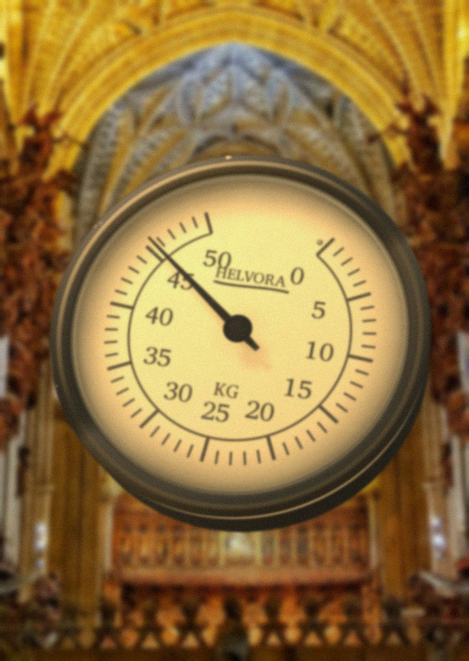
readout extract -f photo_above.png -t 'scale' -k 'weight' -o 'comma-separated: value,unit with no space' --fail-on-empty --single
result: 45.5,kg
